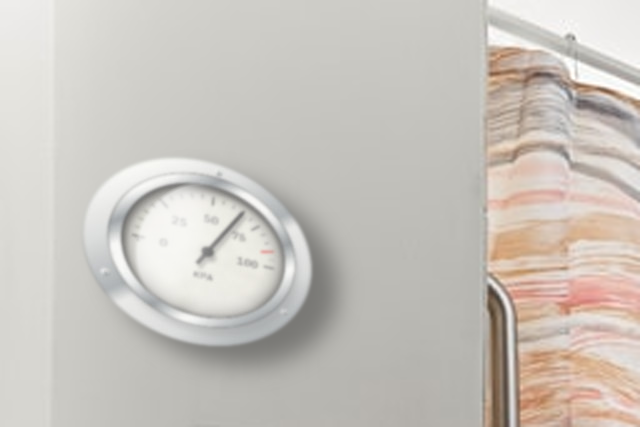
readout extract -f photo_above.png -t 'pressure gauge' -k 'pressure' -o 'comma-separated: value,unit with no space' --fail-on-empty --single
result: 65,kPa
